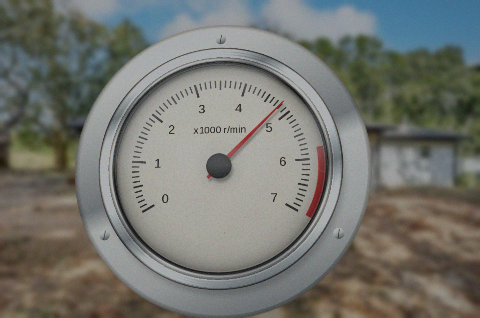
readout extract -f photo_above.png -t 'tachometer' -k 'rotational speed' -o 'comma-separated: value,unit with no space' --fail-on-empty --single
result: 4800,rpm
